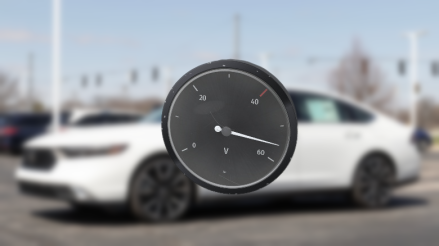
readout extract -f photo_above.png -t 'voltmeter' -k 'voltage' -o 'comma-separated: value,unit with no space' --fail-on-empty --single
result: 55,V
